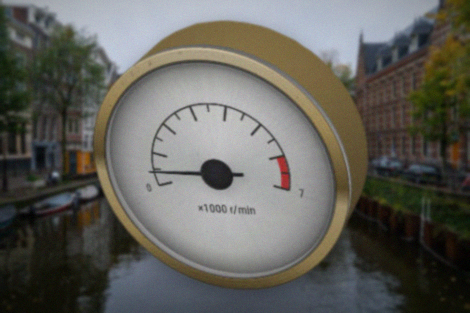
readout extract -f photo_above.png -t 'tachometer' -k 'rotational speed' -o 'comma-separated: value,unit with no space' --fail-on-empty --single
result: 500,rpm
